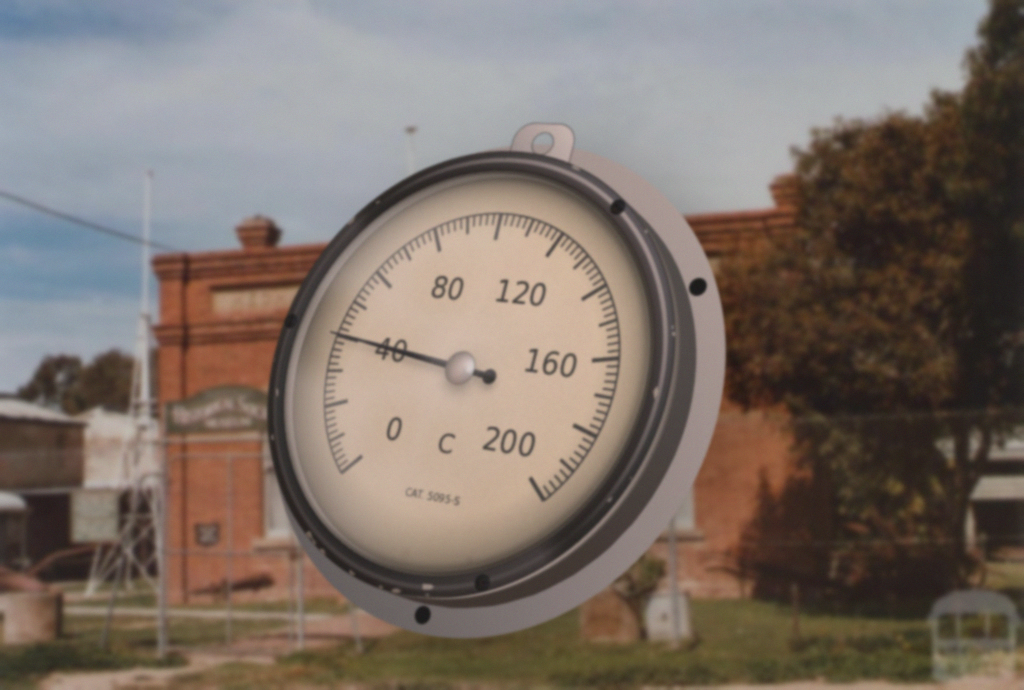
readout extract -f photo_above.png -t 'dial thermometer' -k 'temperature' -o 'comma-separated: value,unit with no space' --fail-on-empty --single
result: 40,°C
